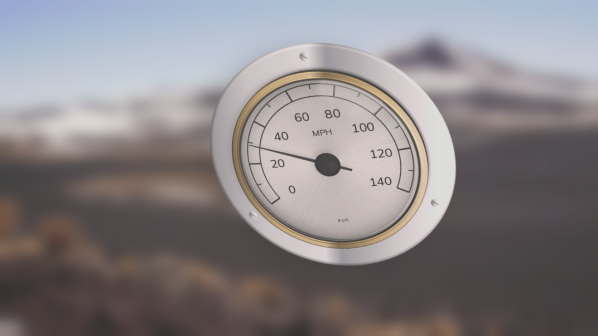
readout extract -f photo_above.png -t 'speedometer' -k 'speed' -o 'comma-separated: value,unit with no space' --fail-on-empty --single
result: 30,mph
